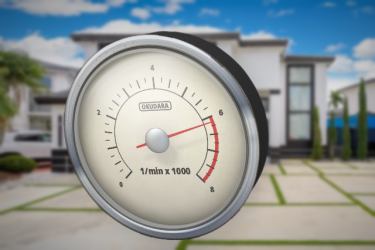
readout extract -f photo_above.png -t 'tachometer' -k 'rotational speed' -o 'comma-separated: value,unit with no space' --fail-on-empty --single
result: 6125,rpm
